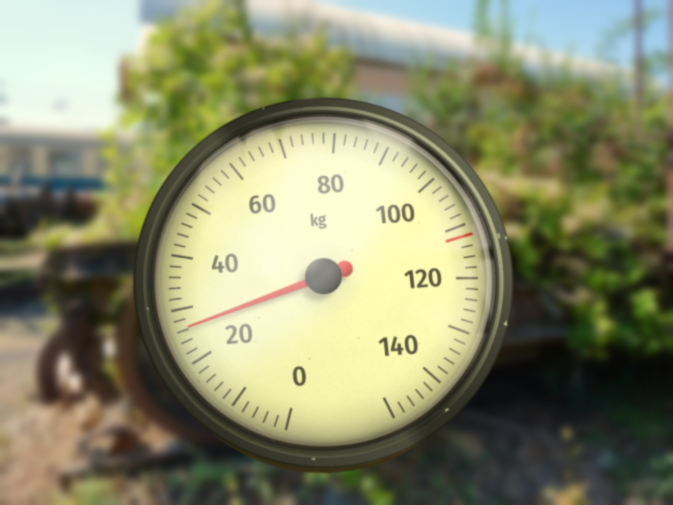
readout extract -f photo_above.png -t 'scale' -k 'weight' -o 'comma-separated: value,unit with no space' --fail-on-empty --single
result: 26,kg
